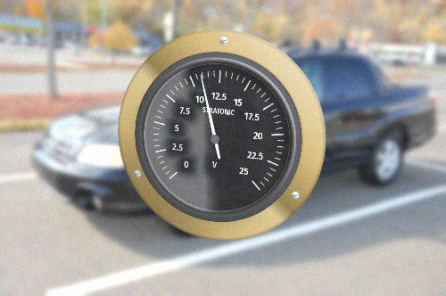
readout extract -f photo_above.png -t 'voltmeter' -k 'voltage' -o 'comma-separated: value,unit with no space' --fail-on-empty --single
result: 11,V
